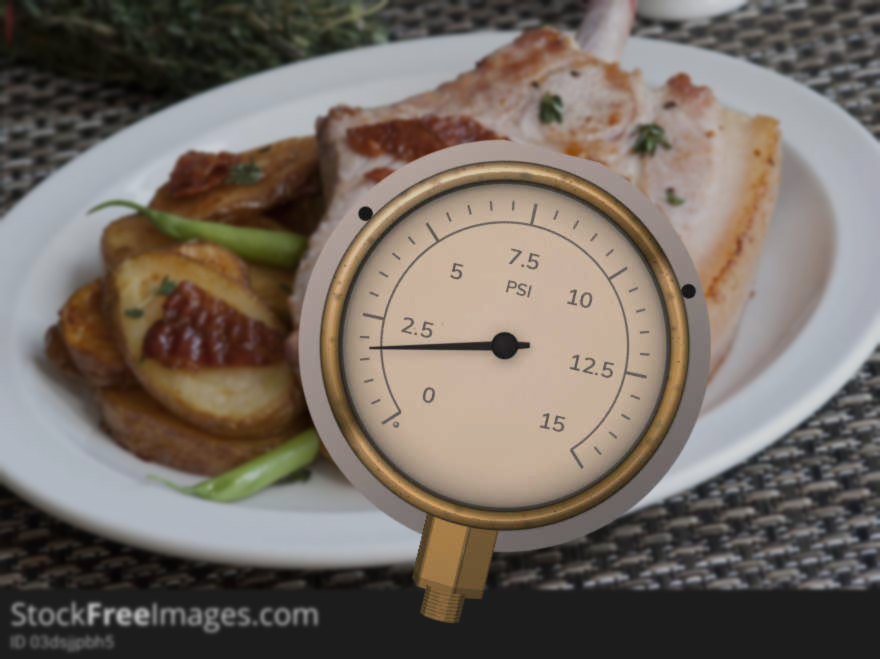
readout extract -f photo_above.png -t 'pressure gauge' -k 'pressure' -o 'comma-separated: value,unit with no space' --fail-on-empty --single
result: 1.75,psi
